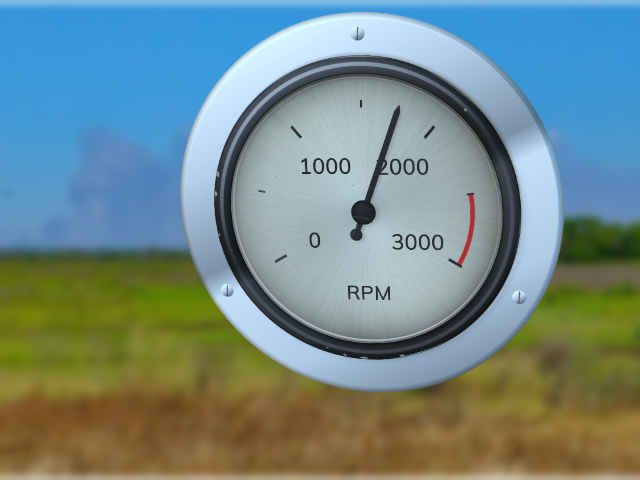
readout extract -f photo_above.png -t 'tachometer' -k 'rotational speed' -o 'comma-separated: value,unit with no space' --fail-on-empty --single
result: 1750,rpm
